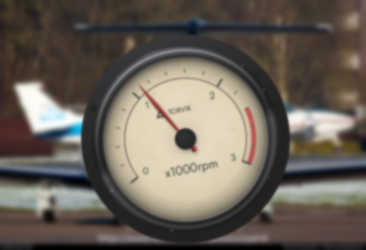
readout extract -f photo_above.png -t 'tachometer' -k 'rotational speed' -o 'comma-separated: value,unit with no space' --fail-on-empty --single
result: 1100,rpm
